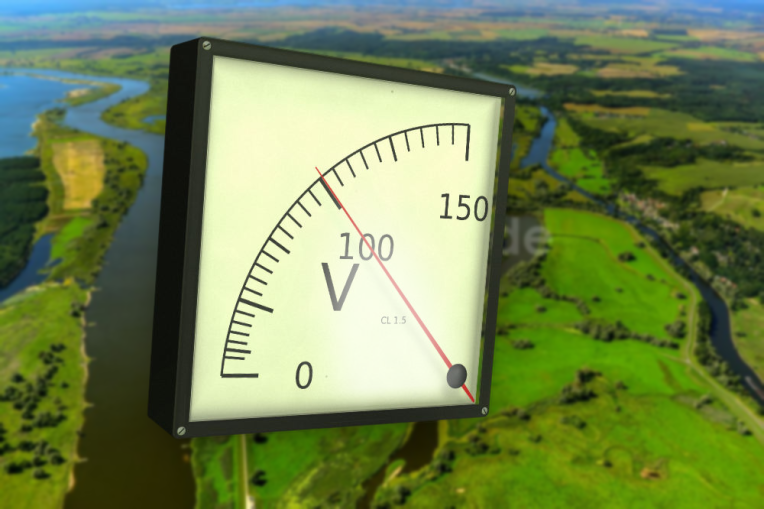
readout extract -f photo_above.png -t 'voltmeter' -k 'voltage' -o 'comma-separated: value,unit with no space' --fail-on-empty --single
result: 100,V
